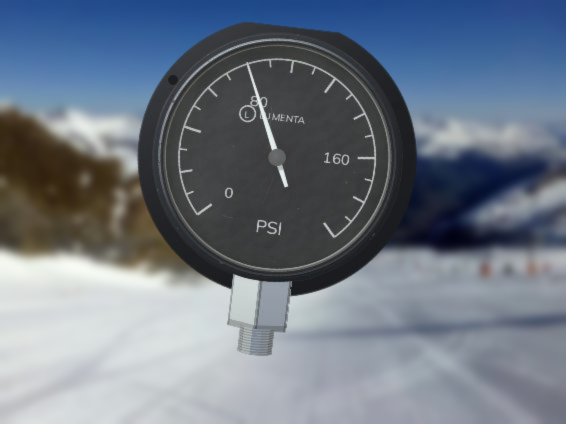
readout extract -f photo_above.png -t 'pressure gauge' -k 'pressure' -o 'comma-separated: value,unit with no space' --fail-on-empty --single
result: 80,psi
